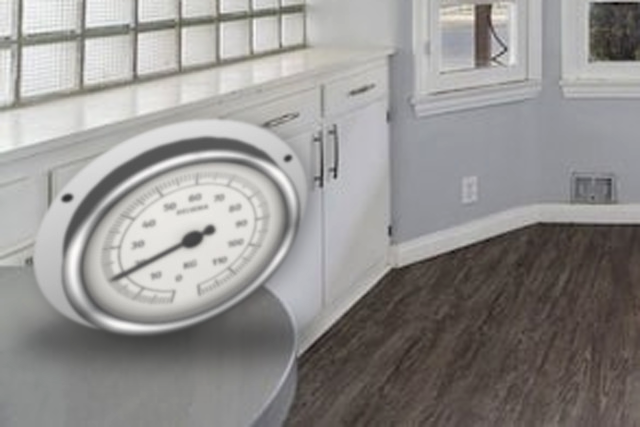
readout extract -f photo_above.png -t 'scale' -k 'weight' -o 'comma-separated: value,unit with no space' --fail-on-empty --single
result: 20,kg
